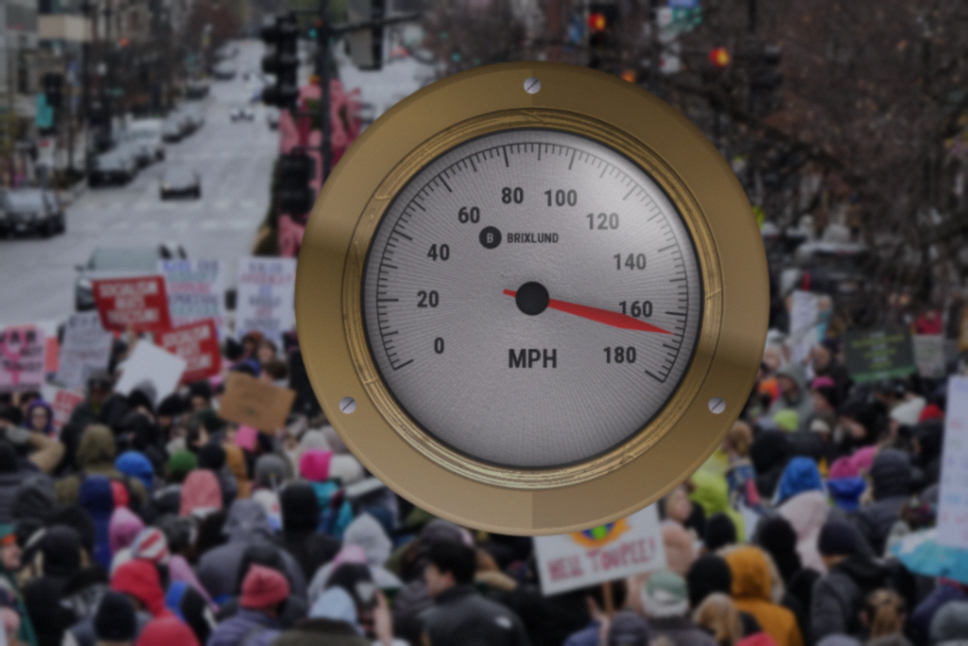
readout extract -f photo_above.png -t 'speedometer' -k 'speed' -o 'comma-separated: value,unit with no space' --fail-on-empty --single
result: 166,mph
